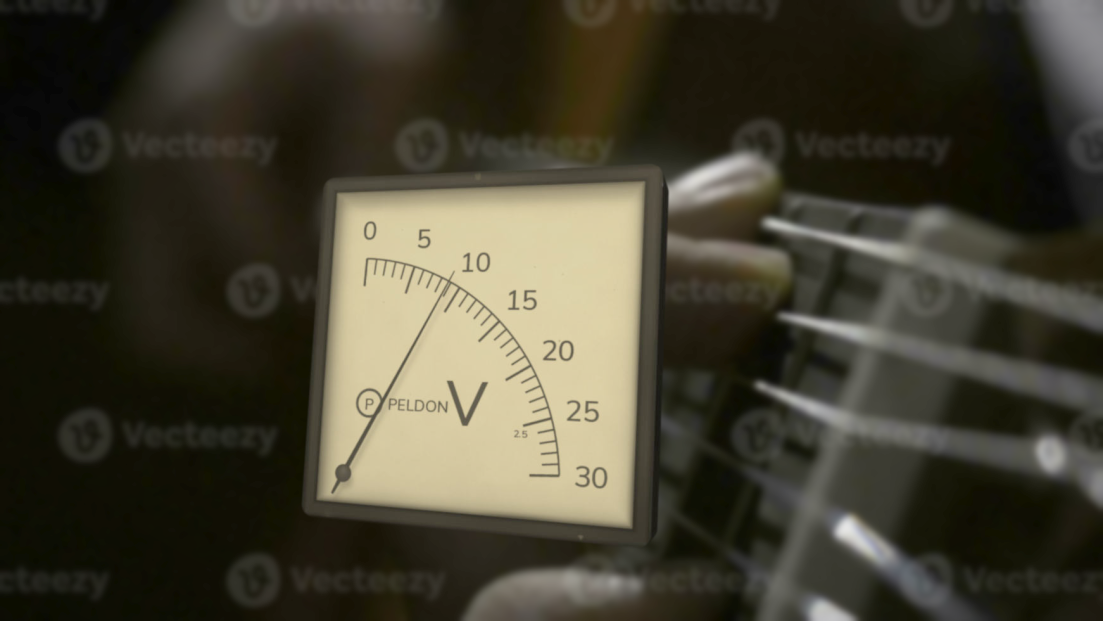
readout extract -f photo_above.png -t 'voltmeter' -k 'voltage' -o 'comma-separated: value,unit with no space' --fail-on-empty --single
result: 9,V
